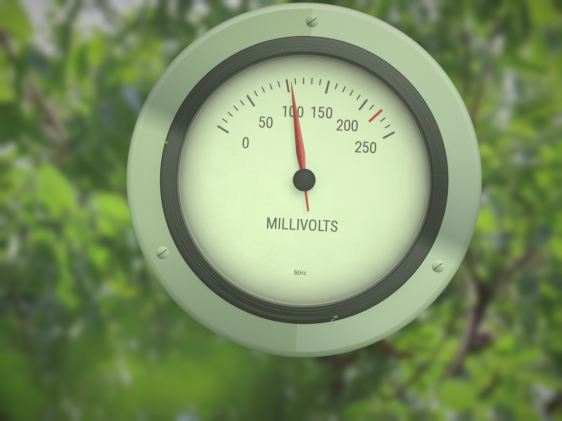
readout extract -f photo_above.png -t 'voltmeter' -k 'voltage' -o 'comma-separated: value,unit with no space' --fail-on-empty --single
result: 105,mV
